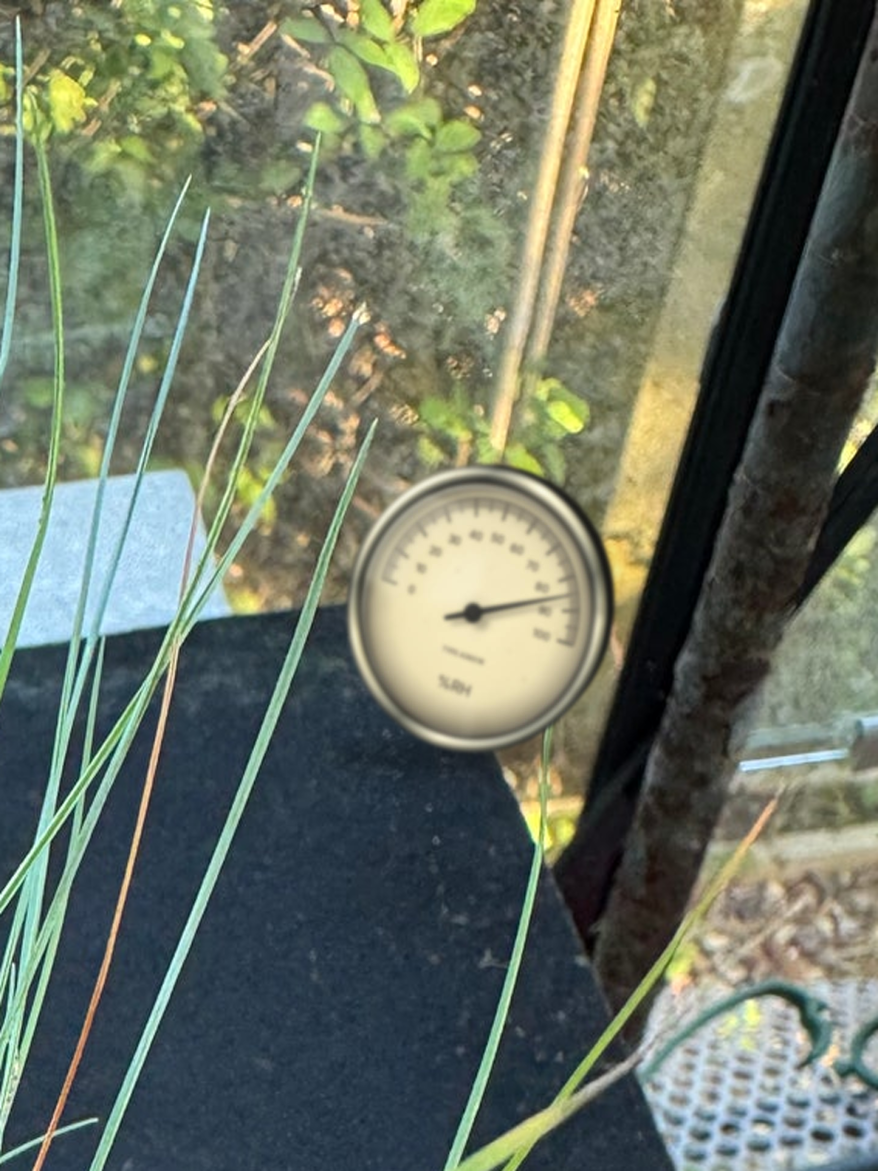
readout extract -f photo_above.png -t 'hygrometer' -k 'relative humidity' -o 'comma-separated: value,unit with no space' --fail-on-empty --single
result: 85,%
